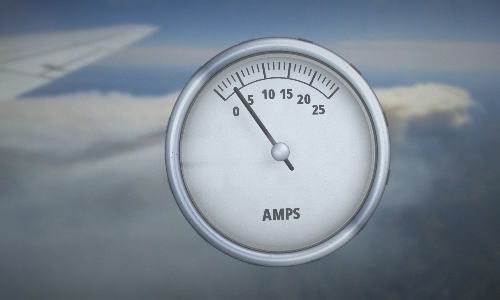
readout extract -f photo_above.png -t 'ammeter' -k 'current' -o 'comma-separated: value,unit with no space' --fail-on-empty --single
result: 3,A
